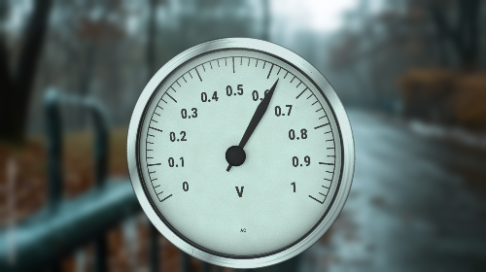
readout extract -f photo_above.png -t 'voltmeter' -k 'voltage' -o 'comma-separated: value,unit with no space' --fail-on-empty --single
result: 0.63,V
